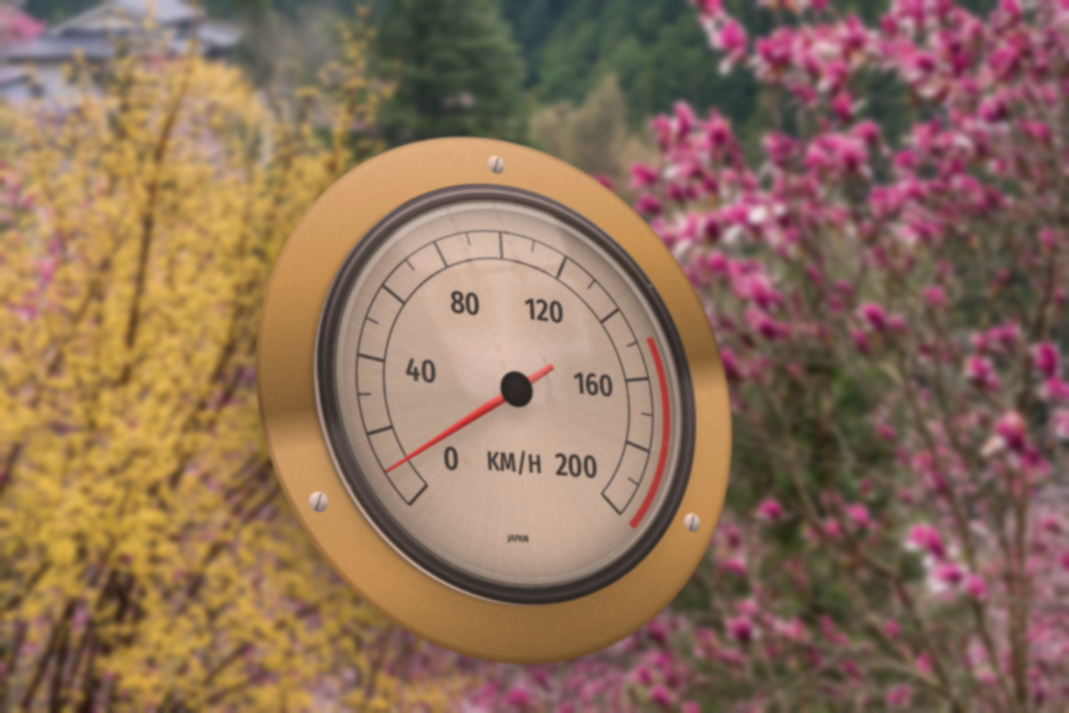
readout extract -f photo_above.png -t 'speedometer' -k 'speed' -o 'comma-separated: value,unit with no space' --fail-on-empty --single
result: 10,km/h
